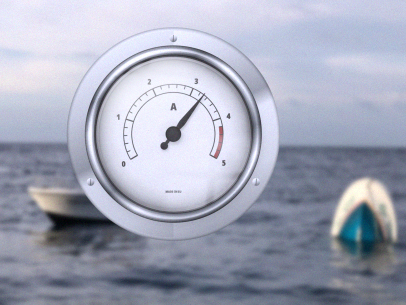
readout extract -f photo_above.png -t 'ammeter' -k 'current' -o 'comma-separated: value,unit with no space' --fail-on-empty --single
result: 3.3,A
